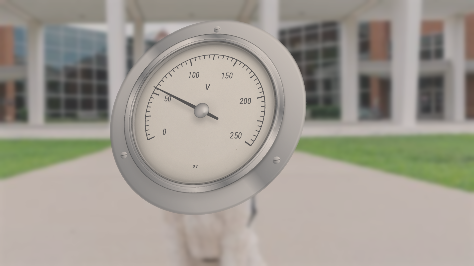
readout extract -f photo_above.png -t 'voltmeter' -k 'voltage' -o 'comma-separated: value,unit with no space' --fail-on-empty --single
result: 55,V
